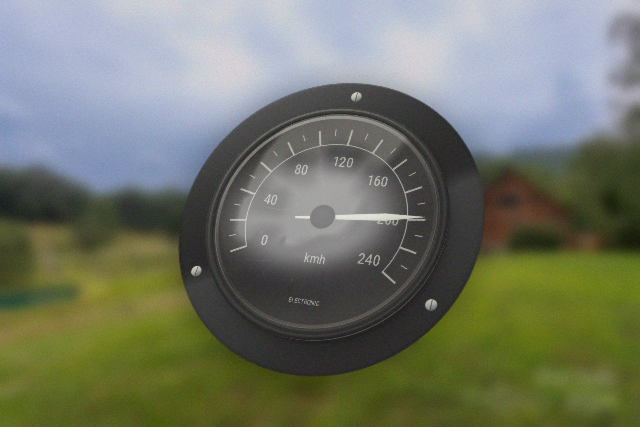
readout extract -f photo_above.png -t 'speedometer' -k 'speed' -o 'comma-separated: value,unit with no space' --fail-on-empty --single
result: 200,km/h
